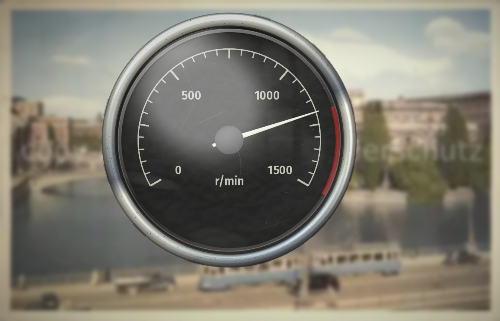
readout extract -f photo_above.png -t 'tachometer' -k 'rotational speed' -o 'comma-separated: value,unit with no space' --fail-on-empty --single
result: 1200,rpm
